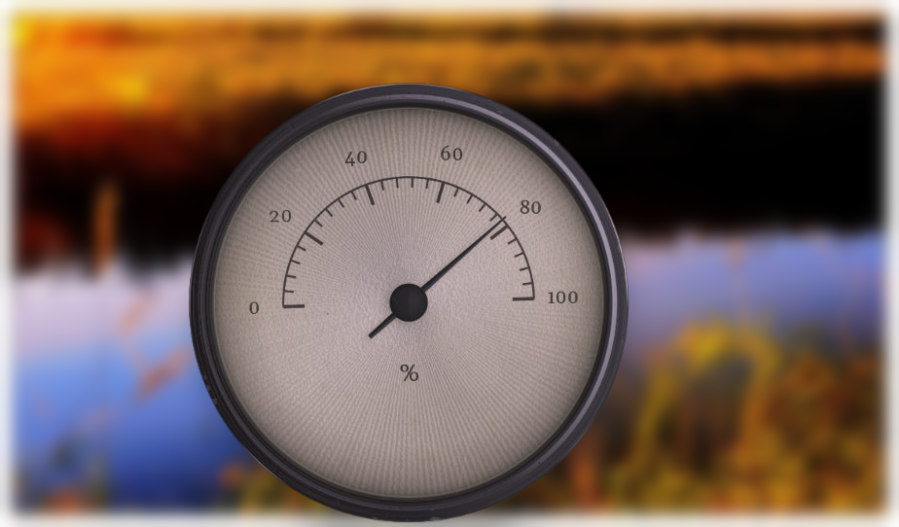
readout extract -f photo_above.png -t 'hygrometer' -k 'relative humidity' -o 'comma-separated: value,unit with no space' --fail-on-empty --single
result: 78,%
